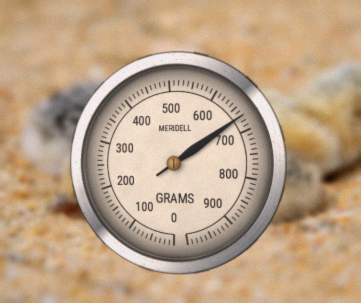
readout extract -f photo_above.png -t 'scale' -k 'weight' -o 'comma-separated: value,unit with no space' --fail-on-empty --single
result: 670,g
